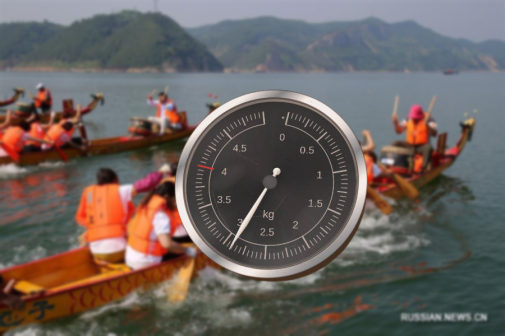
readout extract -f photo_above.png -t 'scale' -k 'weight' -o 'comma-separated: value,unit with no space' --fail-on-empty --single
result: 2.9,kg
